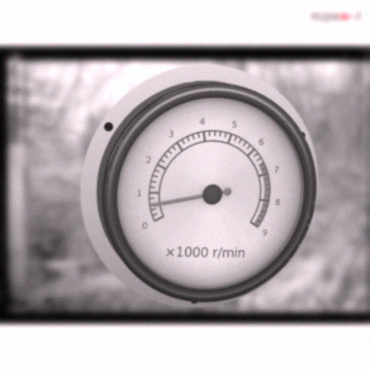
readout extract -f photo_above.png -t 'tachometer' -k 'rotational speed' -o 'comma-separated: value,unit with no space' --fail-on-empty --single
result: 600,rpm
